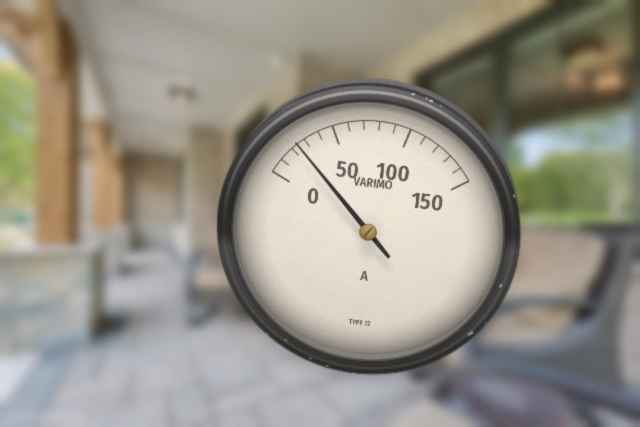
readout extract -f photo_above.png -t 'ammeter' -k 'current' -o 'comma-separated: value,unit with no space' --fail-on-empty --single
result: 25,A
